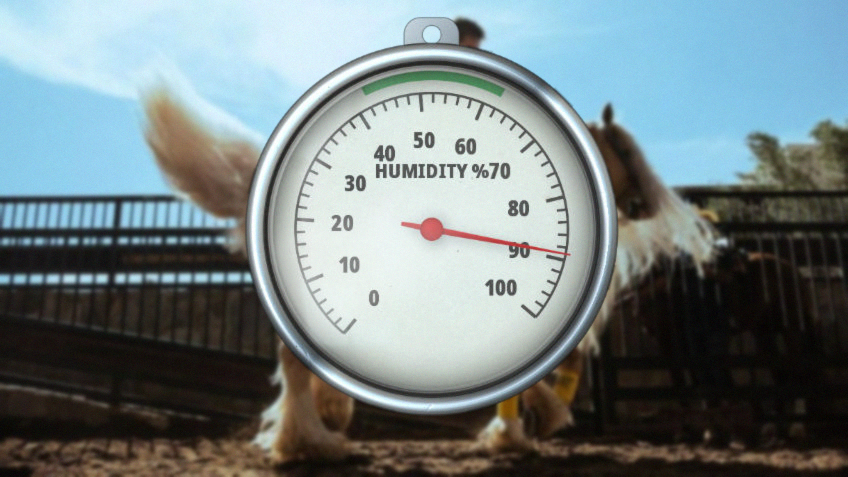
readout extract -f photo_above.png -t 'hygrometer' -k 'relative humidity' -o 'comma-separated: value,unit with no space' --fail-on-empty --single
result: 89,%
